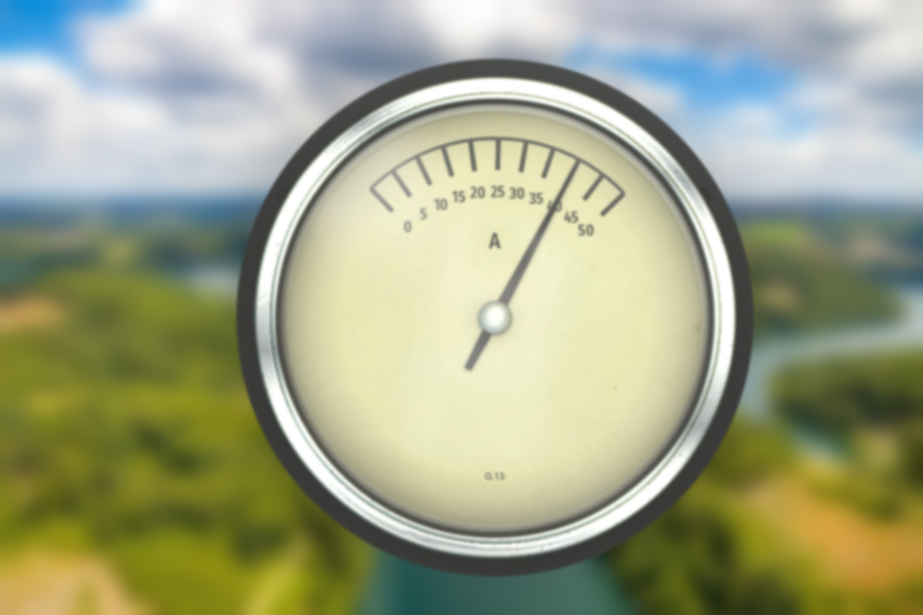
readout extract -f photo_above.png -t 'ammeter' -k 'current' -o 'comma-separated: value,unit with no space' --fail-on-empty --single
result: 40,A
